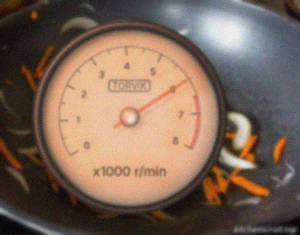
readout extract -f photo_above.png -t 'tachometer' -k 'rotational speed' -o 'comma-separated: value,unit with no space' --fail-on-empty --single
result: 6000,rpm
